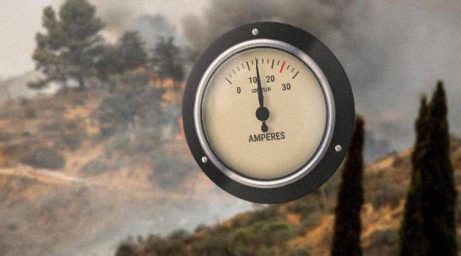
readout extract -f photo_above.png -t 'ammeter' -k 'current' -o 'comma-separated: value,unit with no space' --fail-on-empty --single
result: 14,A
